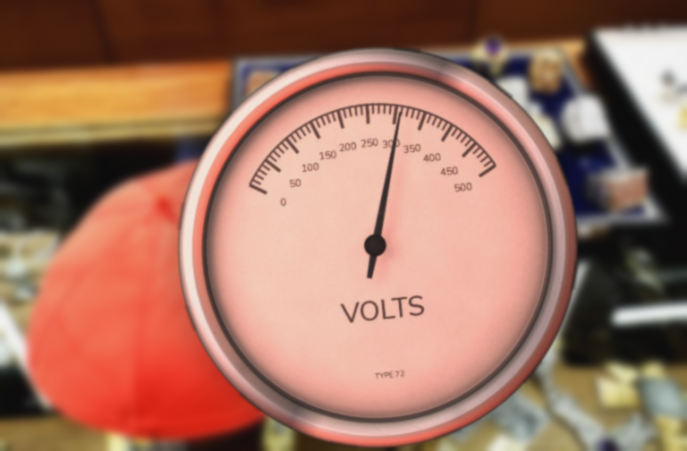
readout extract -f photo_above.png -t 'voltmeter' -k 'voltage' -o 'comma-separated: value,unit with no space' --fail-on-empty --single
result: 310,V
